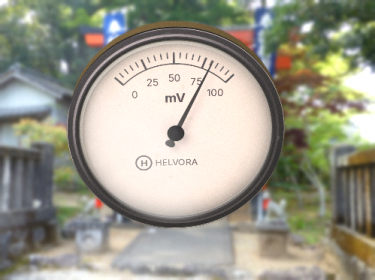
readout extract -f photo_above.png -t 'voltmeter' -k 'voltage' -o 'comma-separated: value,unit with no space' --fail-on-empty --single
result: 80,mV
